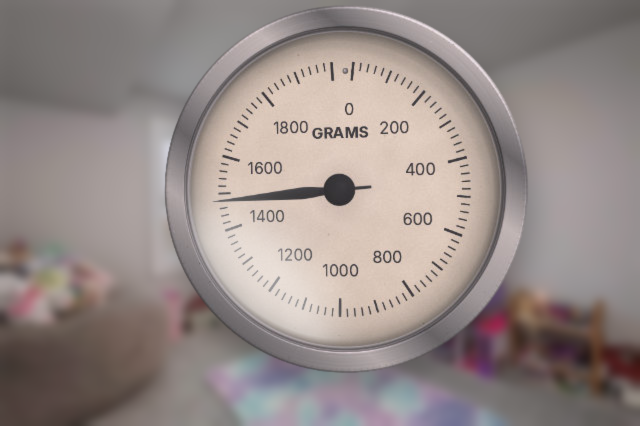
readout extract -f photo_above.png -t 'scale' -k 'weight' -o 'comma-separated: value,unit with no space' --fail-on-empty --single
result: 1480,g
